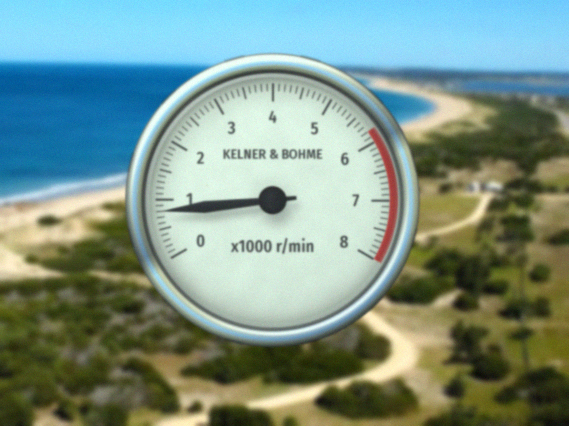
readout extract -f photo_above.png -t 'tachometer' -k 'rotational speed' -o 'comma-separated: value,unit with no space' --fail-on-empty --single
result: 800,rpm
